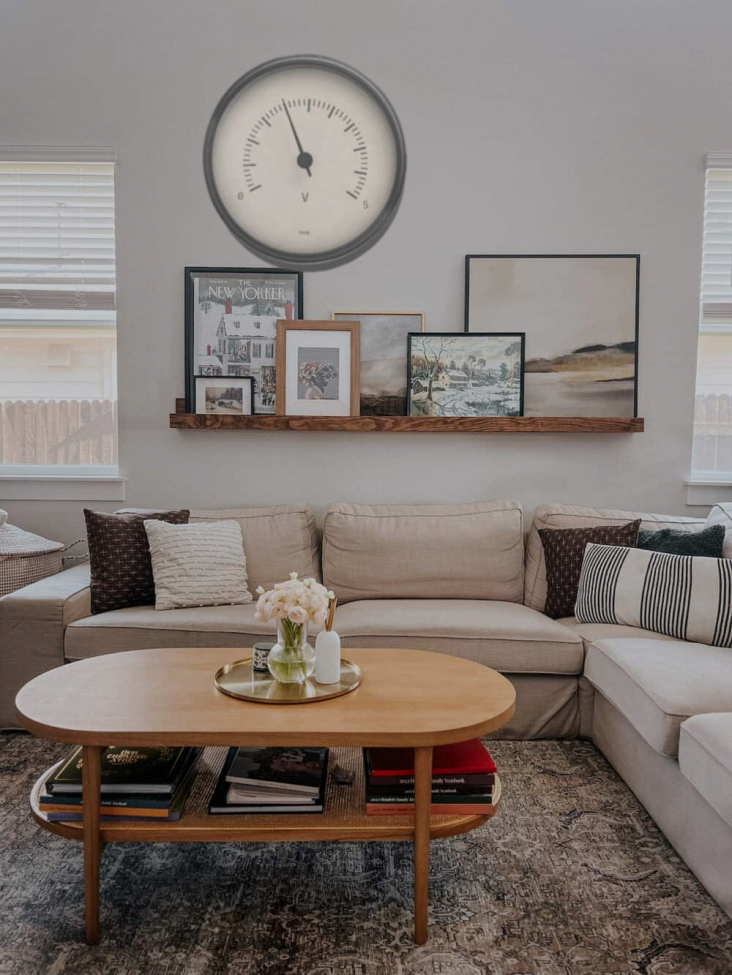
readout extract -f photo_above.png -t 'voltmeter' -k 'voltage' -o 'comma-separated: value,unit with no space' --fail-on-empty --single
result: 2,V
